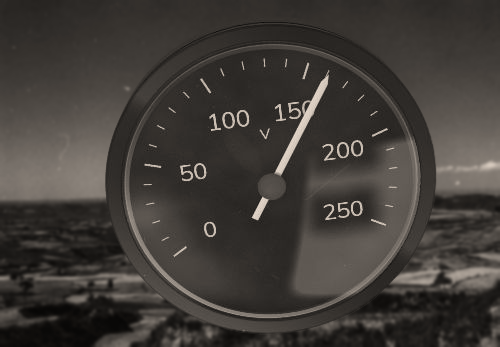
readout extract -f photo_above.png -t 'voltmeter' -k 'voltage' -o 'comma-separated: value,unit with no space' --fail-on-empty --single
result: 160,V
